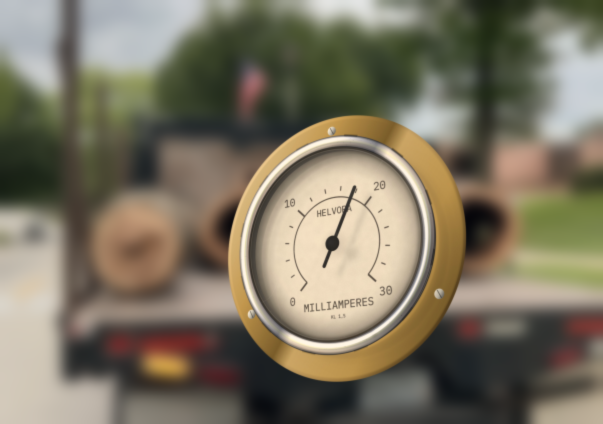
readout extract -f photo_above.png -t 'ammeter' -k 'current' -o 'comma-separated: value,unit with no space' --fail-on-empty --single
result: 18,mA
